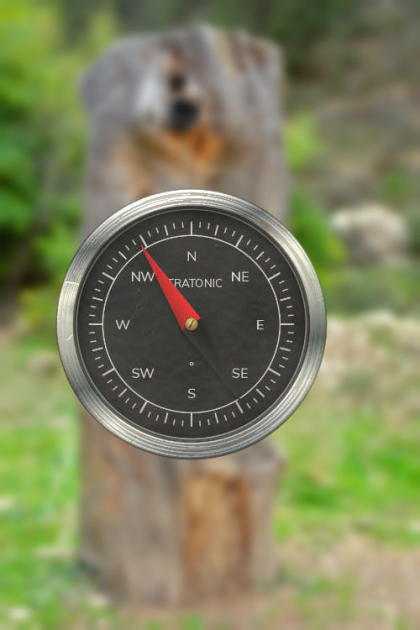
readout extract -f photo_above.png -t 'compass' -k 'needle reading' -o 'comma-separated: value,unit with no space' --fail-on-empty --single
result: 327.5,°
